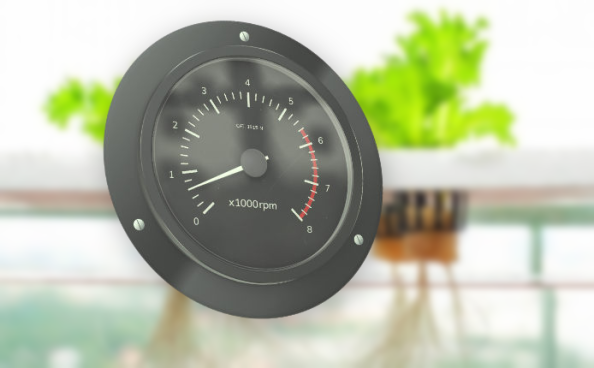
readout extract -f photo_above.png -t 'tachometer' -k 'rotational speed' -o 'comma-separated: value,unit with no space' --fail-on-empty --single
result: 600,rpm
